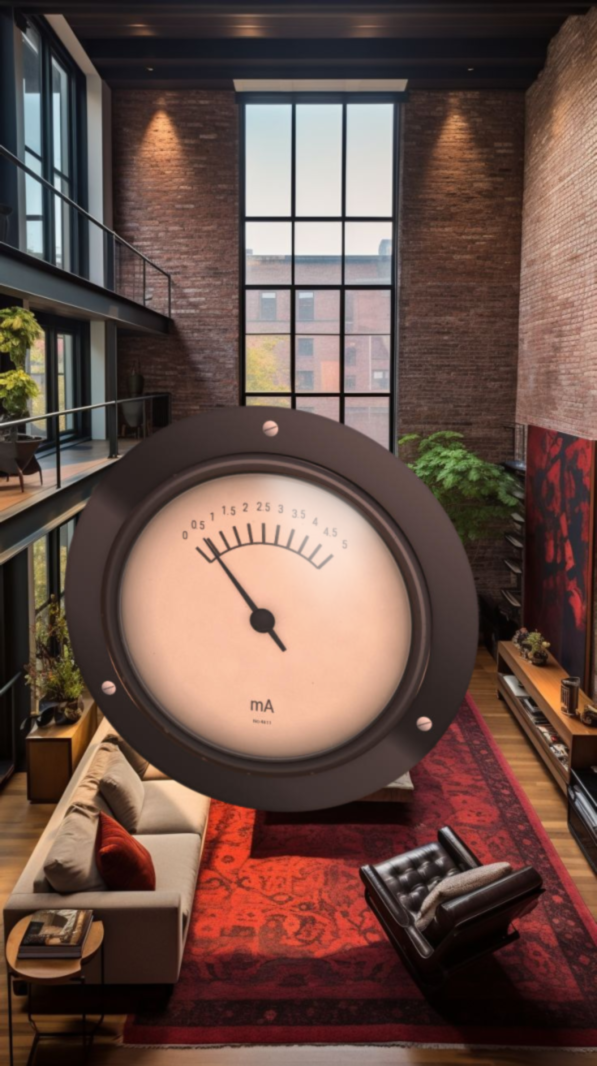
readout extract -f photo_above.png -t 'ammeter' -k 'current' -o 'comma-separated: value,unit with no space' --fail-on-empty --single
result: 0.5,mA
